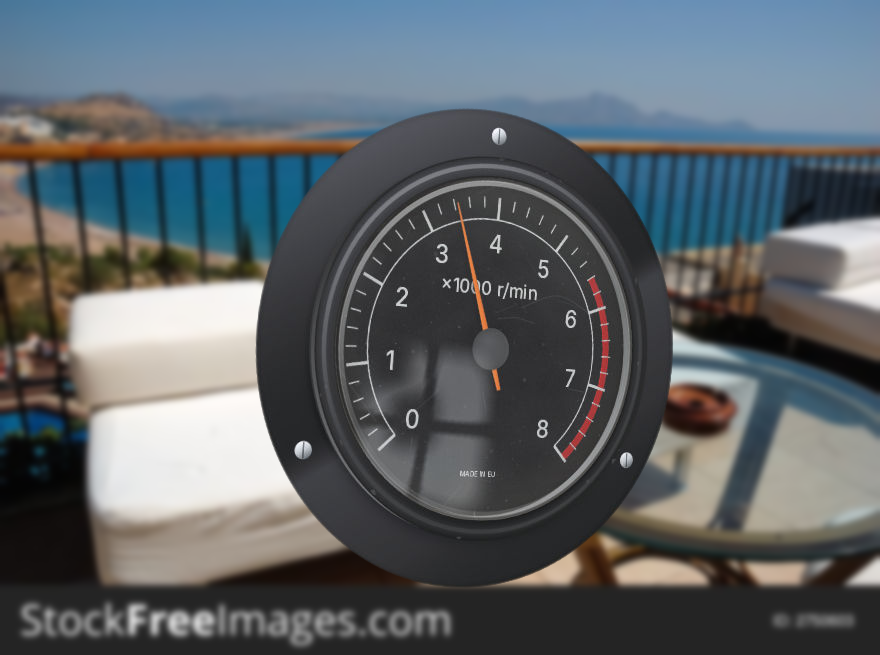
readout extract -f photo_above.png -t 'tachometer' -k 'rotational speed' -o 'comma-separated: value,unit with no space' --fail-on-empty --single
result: 3400,rpm
